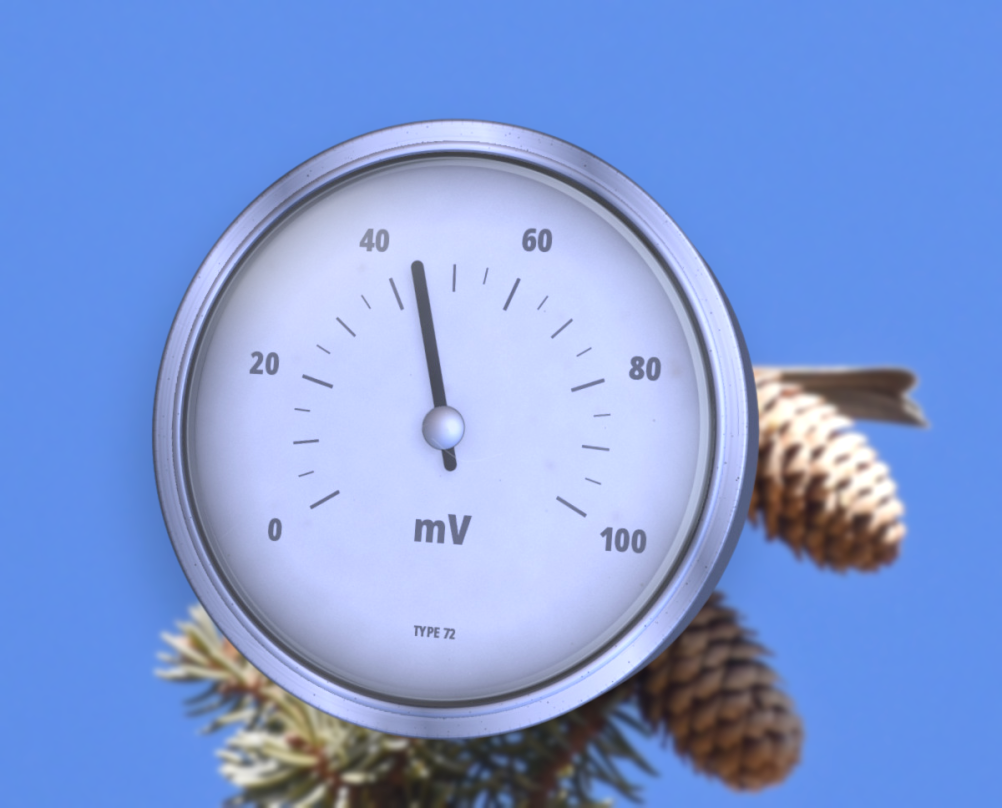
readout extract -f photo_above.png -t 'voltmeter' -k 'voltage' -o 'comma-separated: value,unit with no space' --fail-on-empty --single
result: 45,mV
